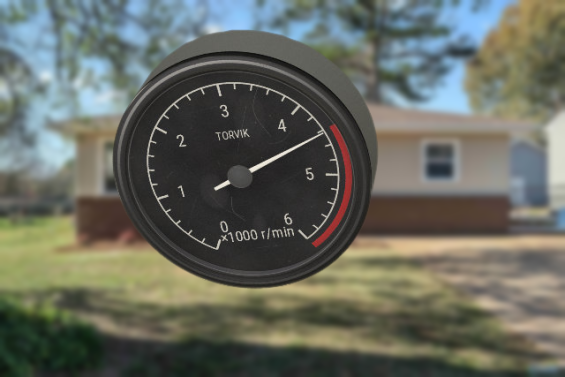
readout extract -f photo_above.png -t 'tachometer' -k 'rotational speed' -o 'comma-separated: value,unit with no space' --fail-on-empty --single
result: 4400,rpm
